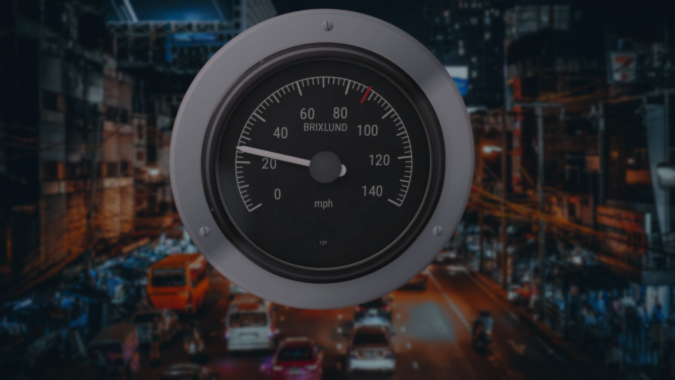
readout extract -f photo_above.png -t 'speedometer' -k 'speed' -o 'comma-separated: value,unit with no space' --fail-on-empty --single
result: 26,mph
